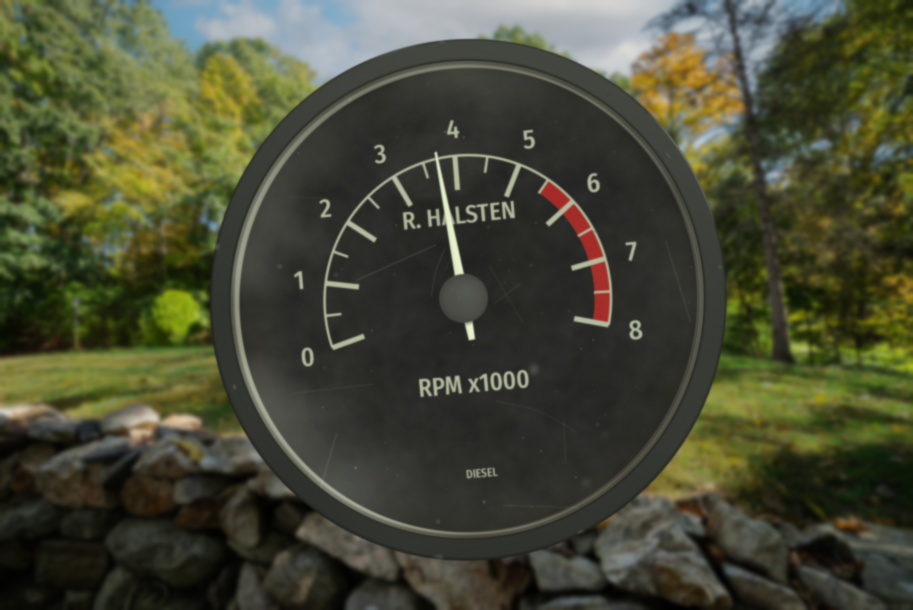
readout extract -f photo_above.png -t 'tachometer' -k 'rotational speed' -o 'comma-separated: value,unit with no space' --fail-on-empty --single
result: 3750,rpm
